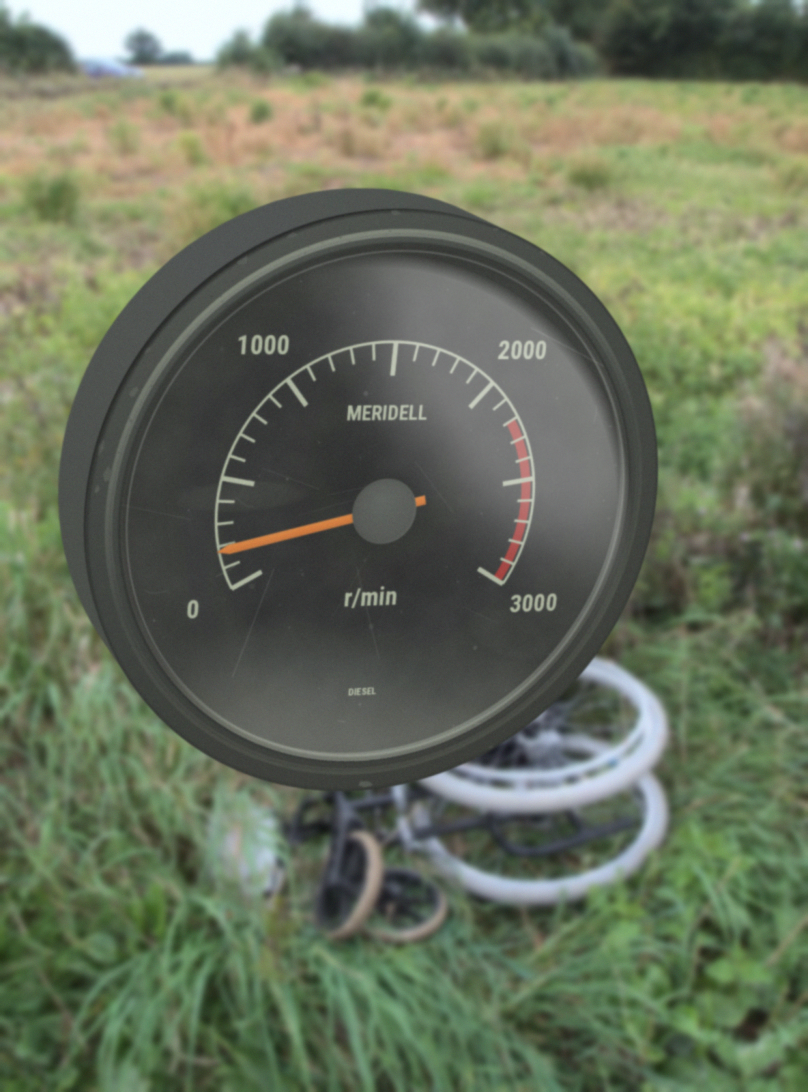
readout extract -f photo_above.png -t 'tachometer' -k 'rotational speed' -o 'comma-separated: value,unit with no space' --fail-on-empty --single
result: 200,rpm
